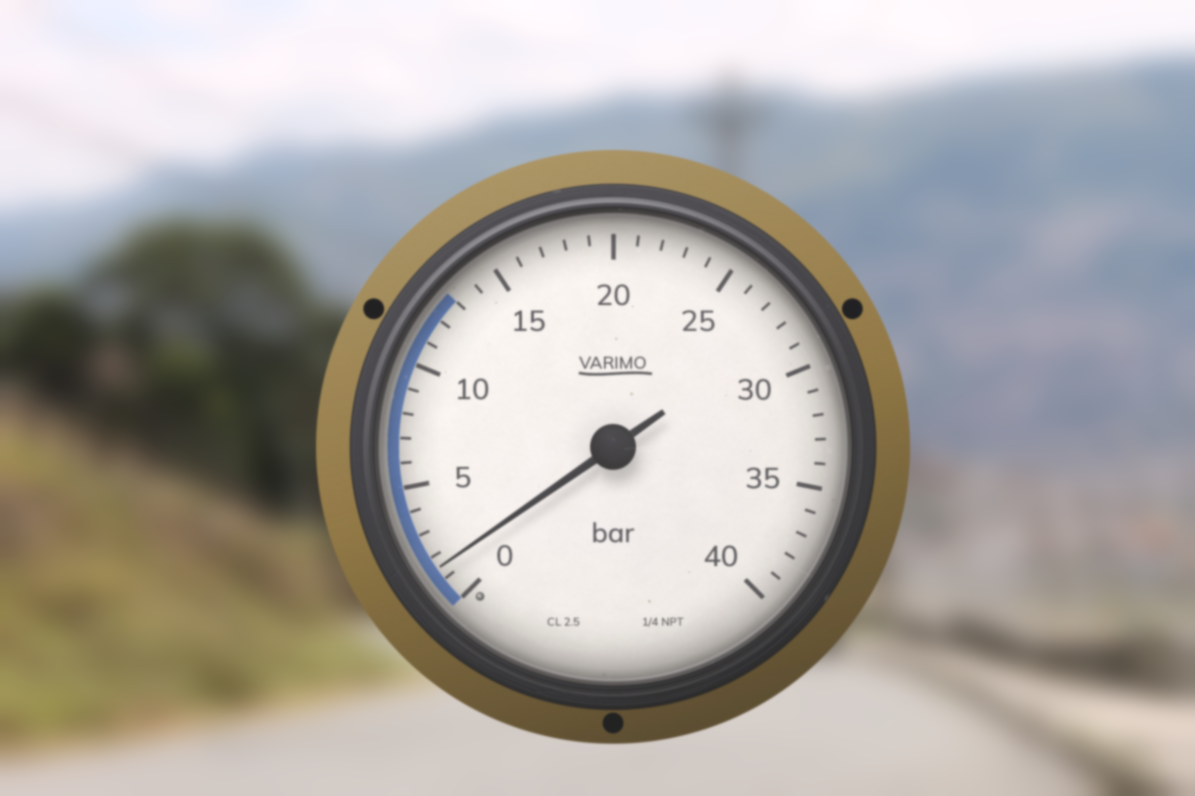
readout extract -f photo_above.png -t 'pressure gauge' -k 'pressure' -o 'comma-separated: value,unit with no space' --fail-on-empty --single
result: 1.5,bar
